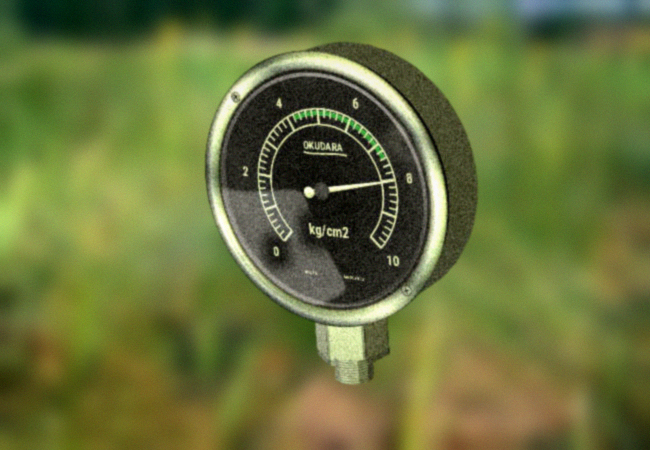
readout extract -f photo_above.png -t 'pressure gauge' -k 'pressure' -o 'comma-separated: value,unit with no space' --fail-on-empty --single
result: 8,kg/cm²
